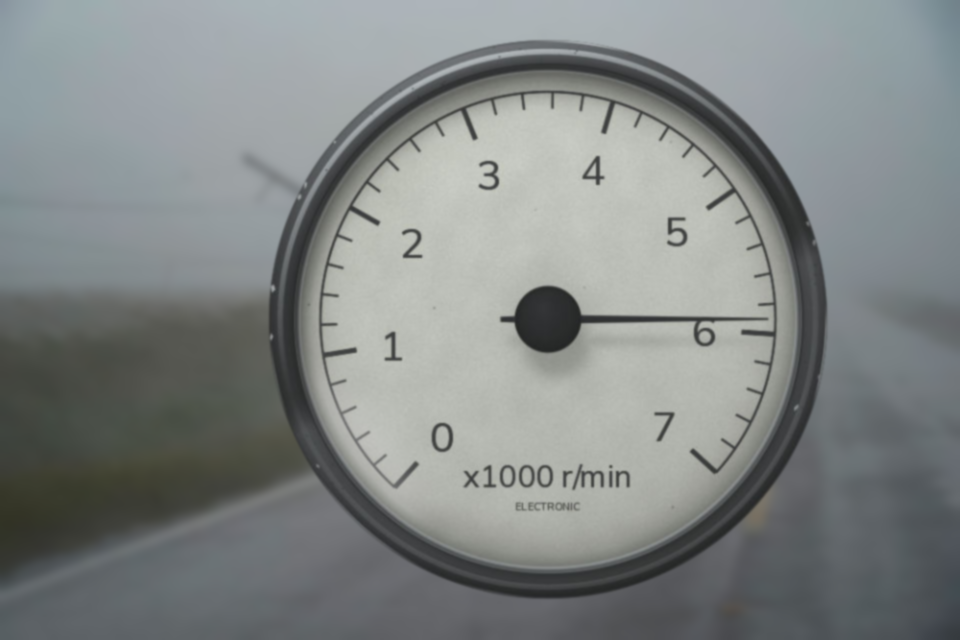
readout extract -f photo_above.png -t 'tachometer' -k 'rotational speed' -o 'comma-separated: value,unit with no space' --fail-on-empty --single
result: 5900,rpm
